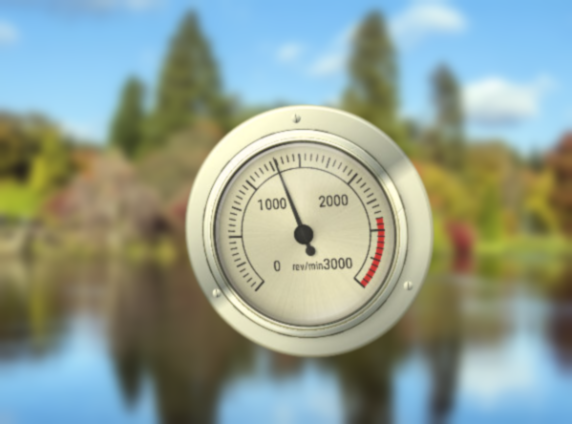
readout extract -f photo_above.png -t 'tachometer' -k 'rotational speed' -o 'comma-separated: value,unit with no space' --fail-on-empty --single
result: 1300,rpm
